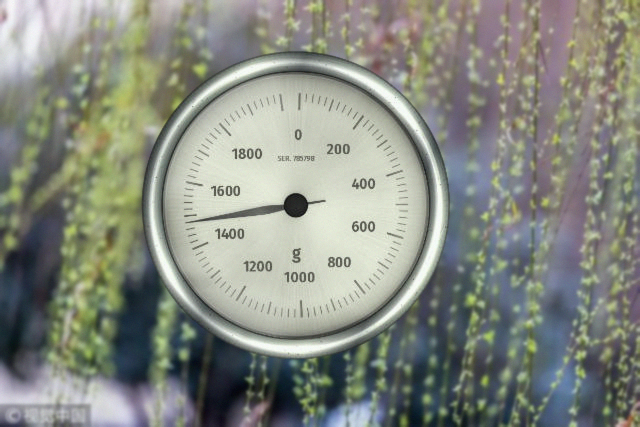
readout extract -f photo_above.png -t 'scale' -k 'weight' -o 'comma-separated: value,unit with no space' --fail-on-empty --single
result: 1480,g
